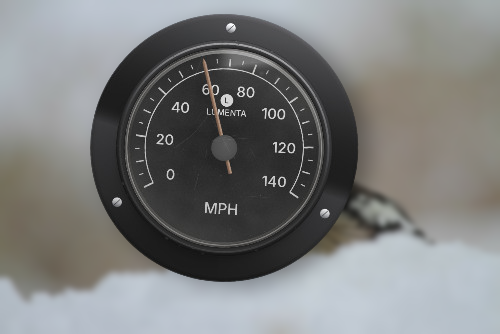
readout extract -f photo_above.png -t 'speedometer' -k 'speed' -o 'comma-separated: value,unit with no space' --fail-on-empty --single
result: 60,mph
